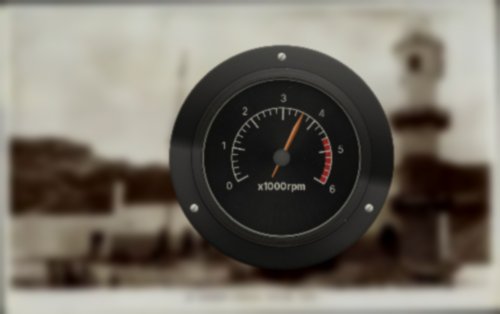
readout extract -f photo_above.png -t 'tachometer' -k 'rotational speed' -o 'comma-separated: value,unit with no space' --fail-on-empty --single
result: 3600,rpm
